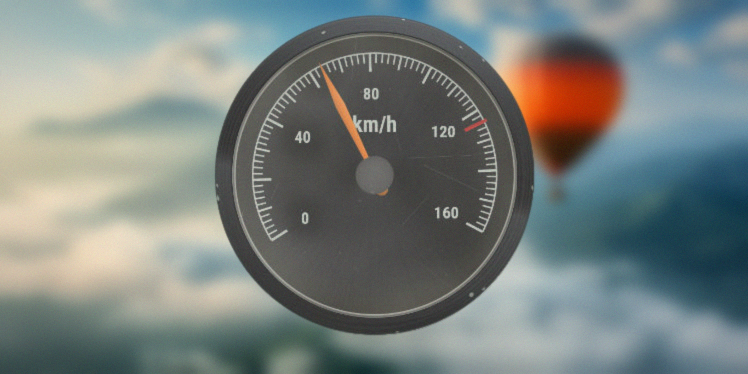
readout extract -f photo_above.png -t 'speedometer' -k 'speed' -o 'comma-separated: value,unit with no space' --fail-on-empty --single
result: 64,km/h
